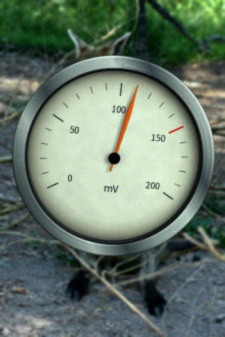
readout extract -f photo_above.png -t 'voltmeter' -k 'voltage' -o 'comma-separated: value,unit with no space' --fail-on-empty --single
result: 110,mV
